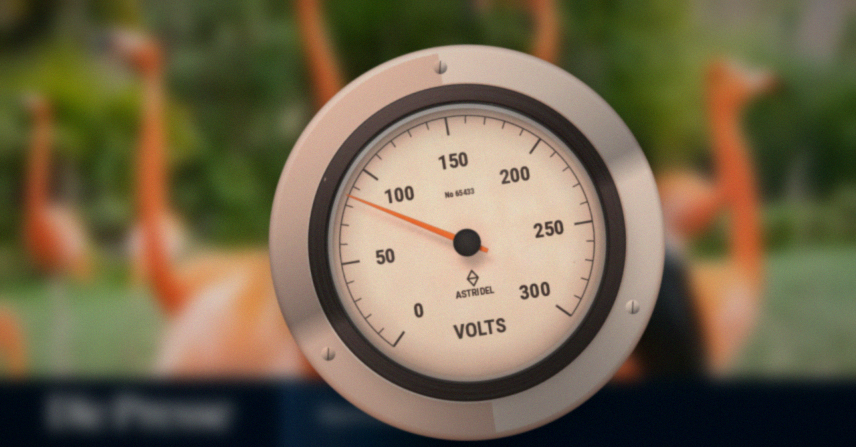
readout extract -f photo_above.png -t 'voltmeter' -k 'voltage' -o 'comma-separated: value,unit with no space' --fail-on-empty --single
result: 85,V
